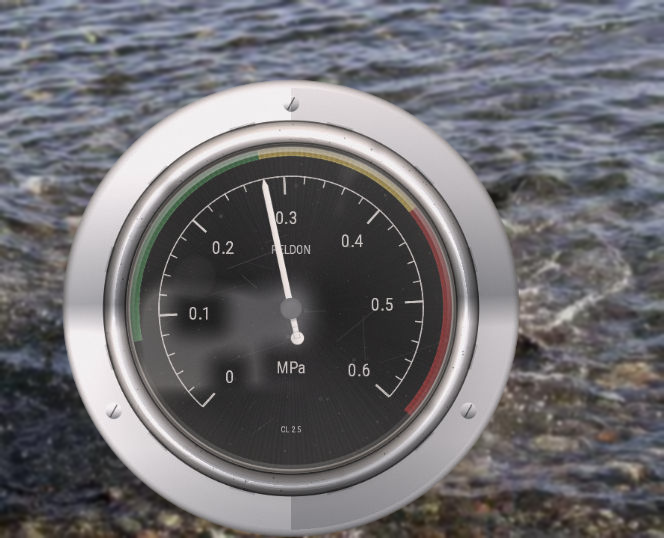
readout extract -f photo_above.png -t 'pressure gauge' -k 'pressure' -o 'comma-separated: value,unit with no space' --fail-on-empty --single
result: 0.28,MPa
